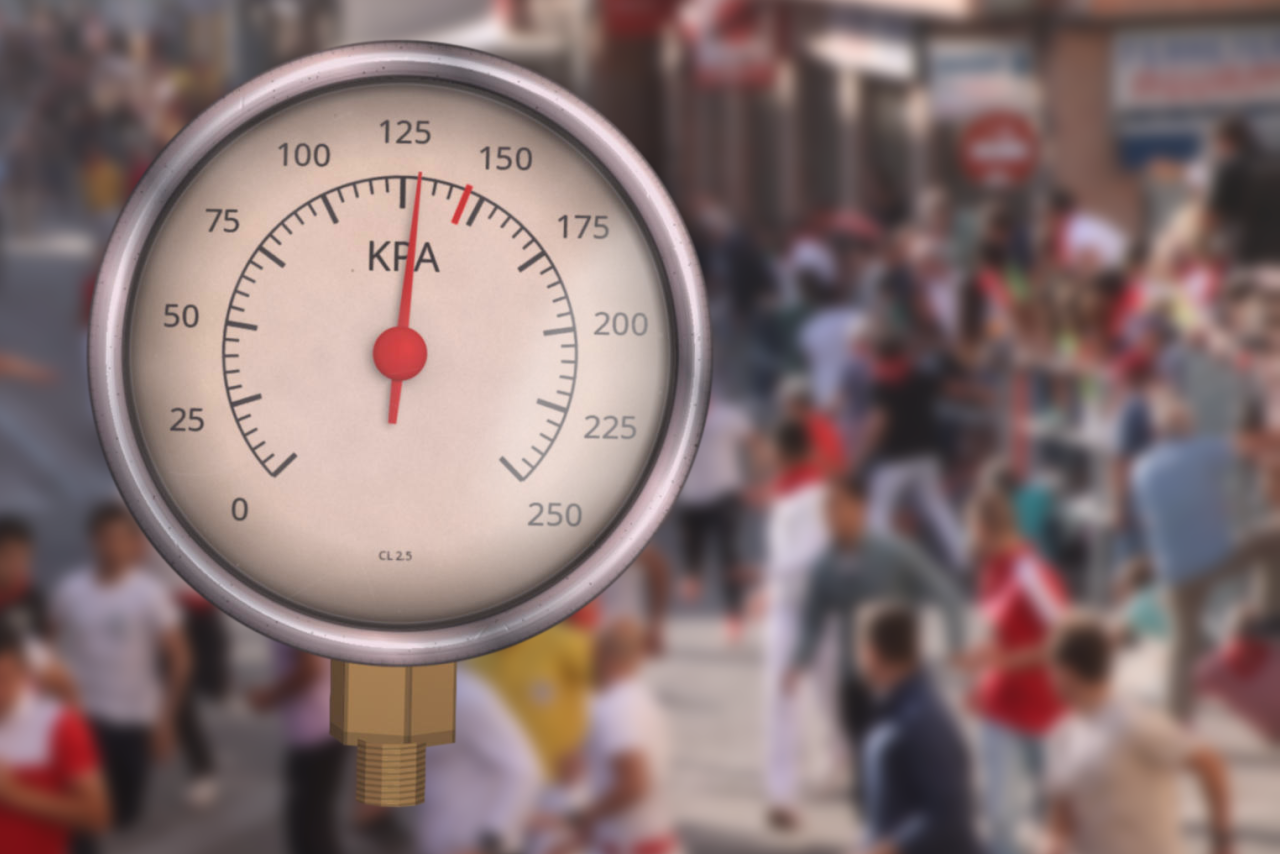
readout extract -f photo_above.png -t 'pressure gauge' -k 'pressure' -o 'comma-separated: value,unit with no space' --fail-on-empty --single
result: 130,kPa
